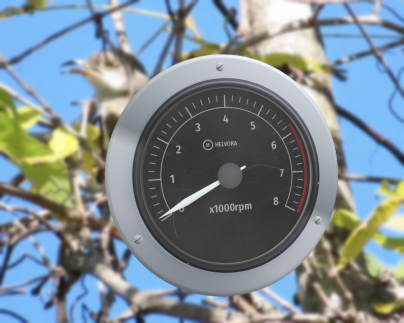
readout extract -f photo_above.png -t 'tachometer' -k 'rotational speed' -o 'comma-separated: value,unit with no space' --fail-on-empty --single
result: 100,rpm
